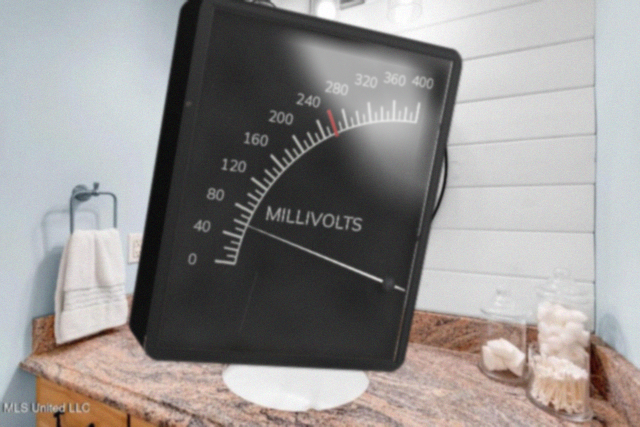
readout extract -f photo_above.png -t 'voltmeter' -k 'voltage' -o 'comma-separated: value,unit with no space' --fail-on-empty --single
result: 60,mV
